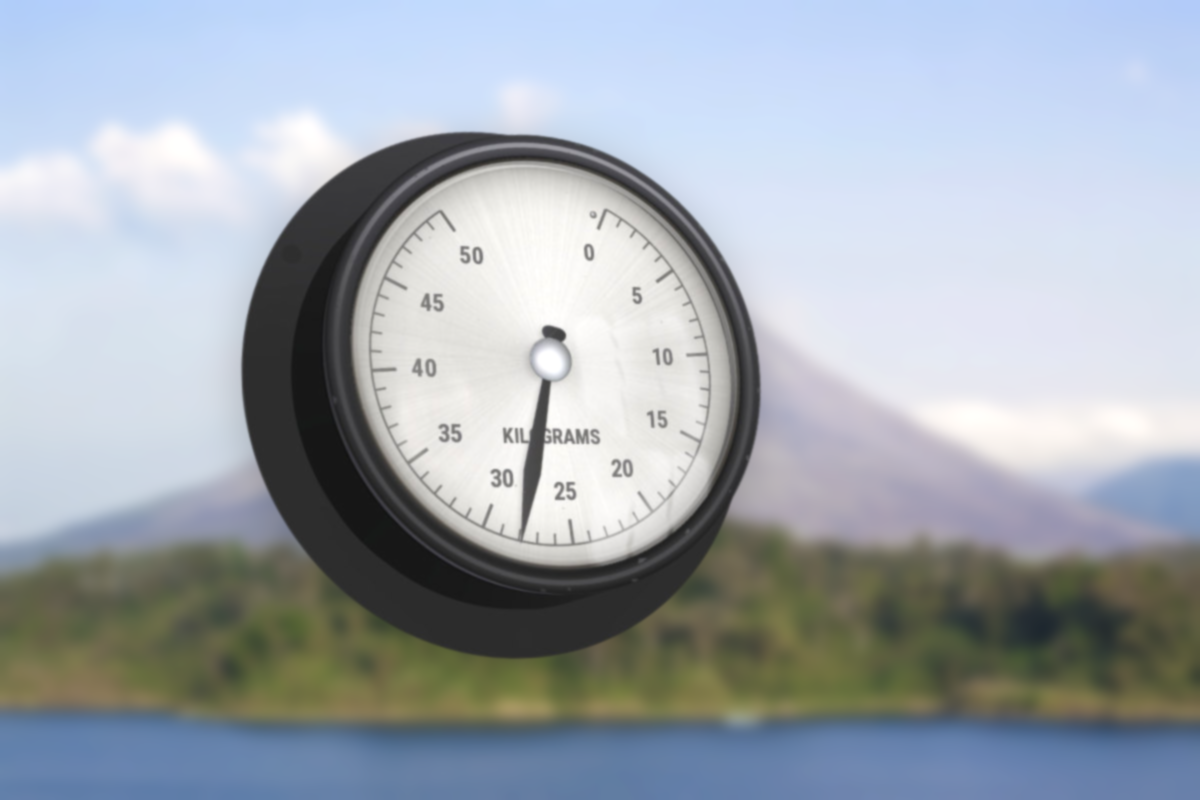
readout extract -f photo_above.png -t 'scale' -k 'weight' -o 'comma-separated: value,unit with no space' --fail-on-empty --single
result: 28,kg
